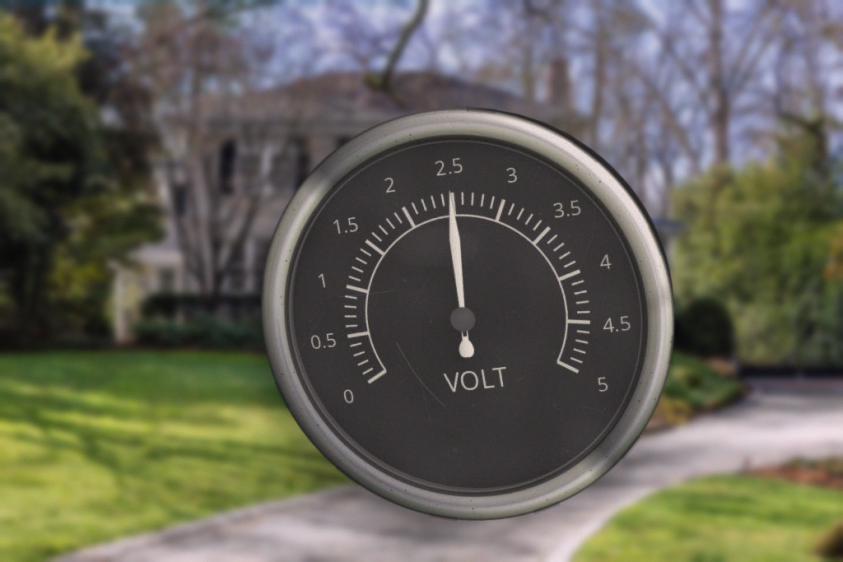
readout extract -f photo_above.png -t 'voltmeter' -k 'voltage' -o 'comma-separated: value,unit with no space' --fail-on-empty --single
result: 2.5,V
